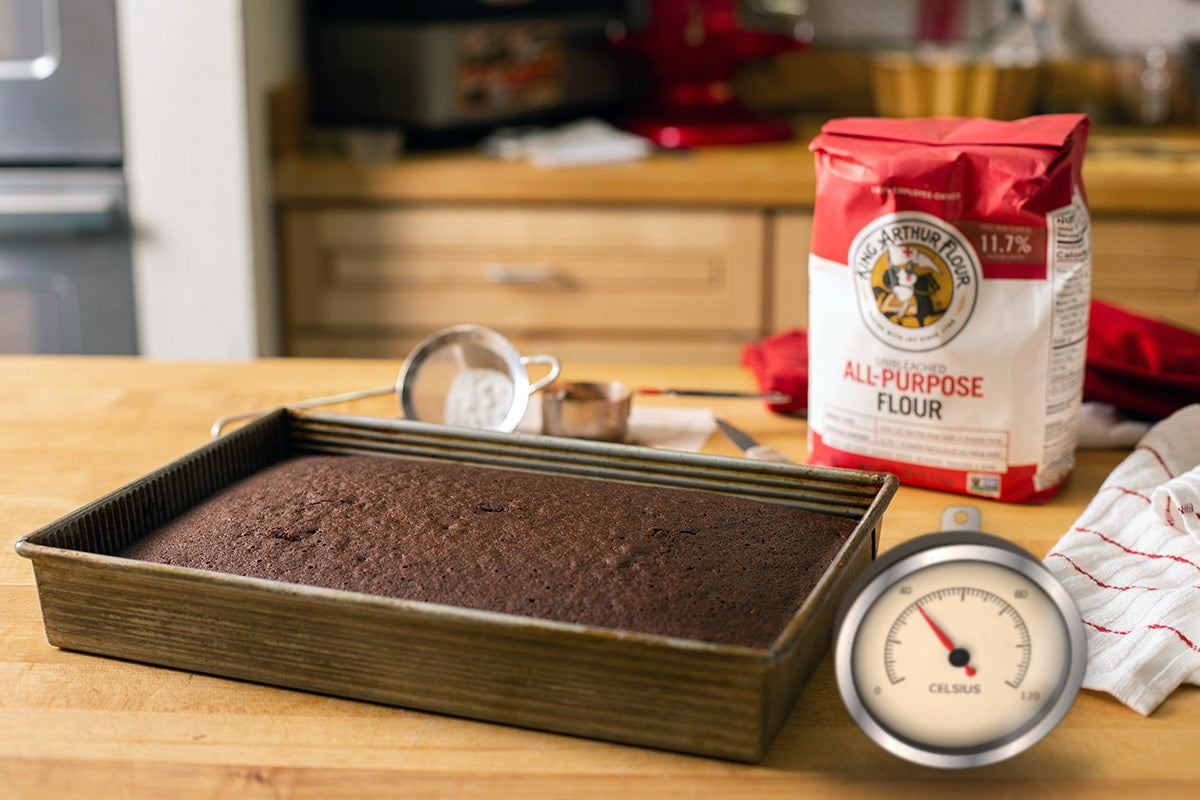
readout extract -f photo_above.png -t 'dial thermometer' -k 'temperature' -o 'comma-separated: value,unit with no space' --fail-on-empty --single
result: 40,°C
